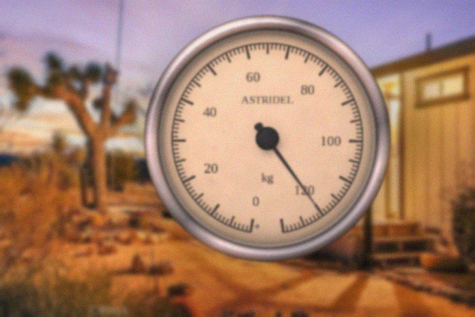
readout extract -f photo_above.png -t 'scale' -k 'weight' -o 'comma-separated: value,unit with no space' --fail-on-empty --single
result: 120,kg
